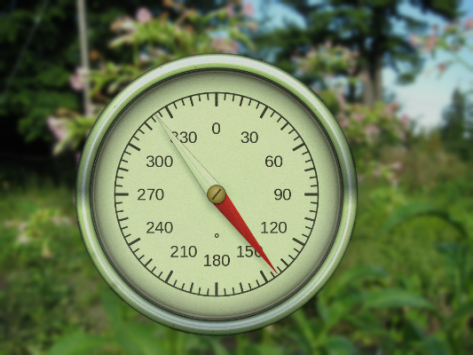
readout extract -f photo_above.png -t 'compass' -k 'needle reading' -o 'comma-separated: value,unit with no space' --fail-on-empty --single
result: 142.5,°
